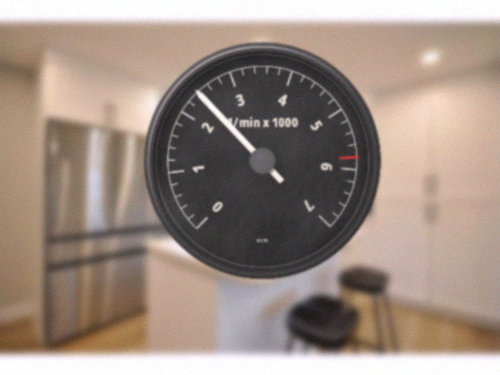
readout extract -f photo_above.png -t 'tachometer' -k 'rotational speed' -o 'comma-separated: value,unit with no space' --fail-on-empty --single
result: 2400,rpm
